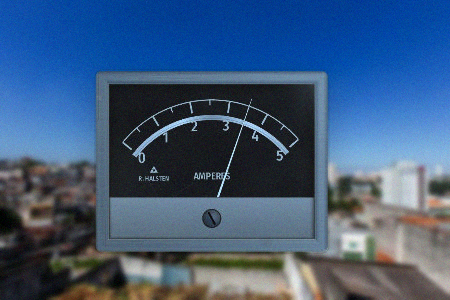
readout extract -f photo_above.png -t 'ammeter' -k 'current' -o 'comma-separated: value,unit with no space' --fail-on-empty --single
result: 3.5,A
